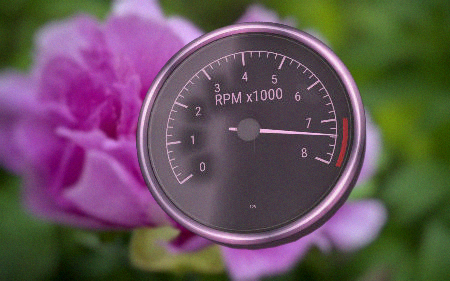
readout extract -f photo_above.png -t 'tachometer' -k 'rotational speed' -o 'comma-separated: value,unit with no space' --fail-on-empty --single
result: 7400,rpm
